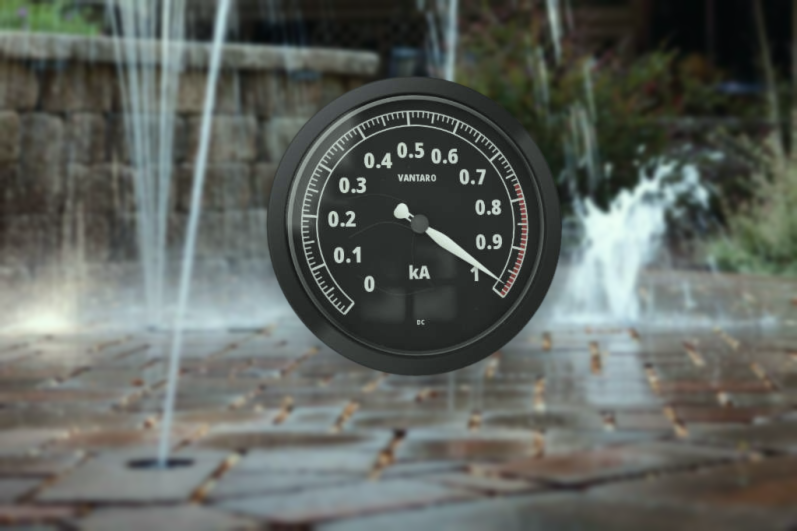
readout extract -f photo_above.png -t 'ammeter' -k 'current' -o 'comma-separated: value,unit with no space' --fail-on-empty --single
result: 0.98,kA
